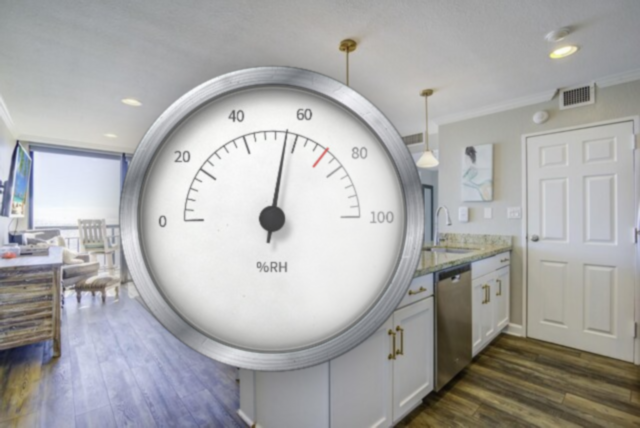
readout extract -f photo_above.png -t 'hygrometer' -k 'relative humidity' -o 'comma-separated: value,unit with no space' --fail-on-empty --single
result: 56,%
